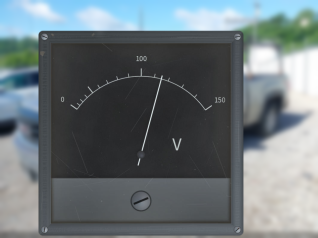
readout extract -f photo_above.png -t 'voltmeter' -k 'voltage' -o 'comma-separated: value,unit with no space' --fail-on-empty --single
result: 115,V
